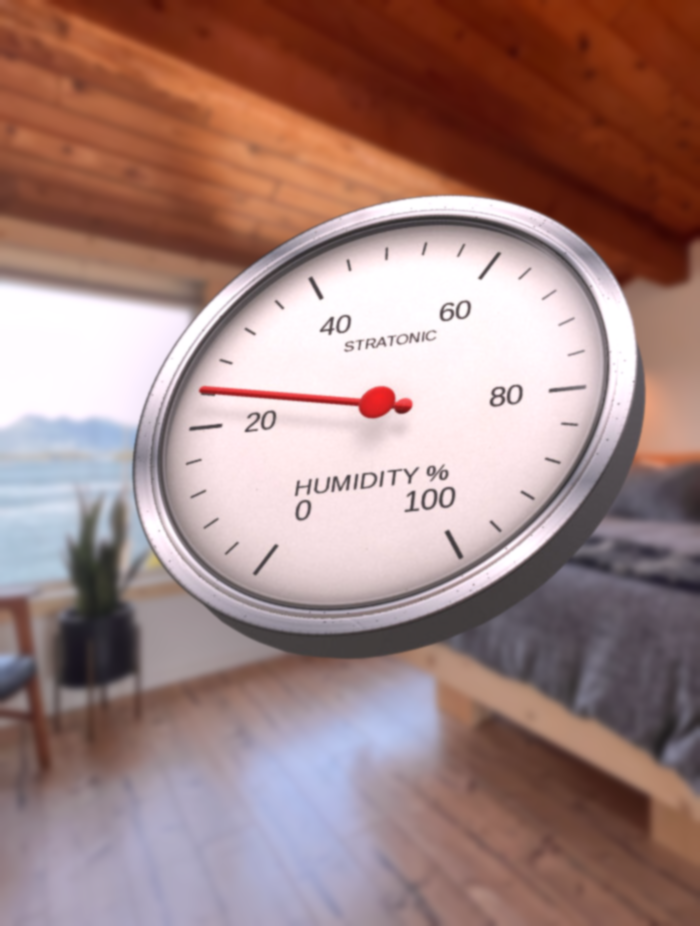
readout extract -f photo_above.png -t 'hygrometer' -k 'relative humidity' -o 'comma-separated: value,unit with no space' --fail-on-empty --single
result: 24,%
